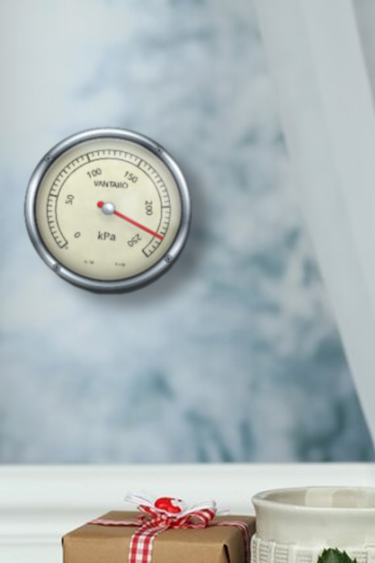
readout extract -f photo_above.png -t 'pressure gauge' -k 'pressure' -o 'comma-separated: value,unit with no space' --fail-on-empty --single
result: 230,kPa
